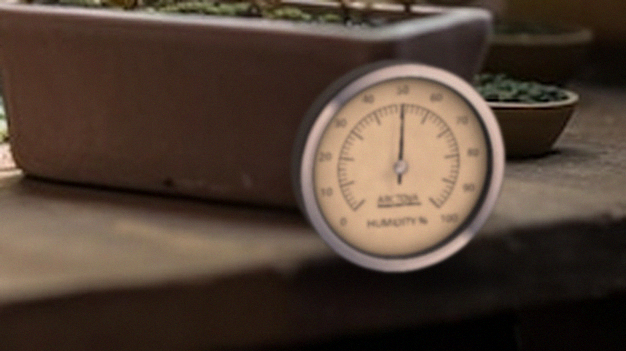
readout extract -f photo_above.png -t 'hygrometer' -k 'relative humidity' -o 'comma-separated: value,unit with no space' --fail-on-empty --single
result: 50,%
